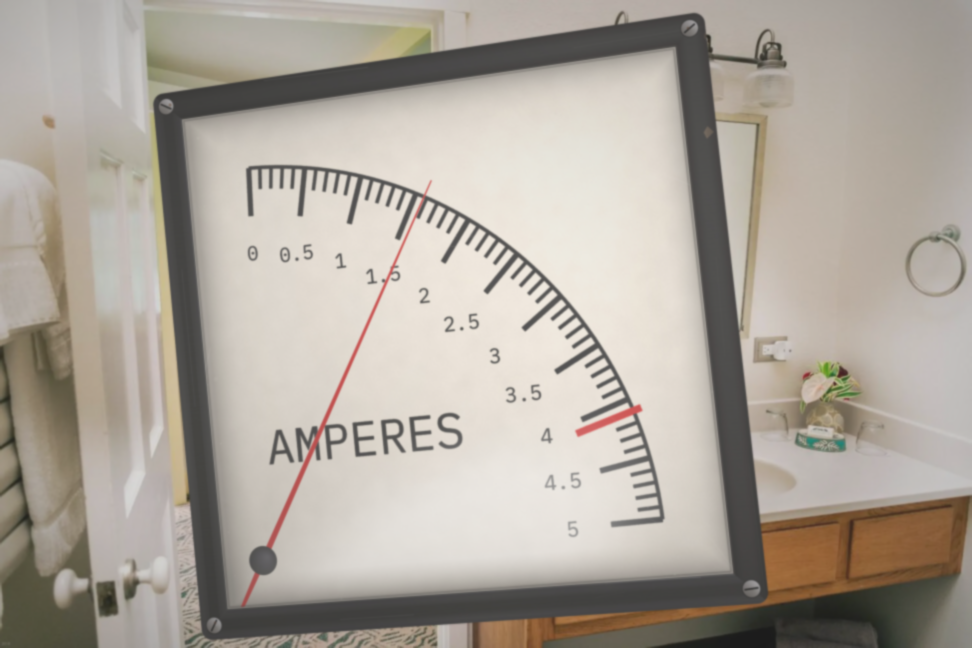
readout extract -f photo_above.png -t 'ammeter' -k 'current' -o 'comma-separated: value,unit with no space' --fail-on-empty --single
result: 1.6,A
